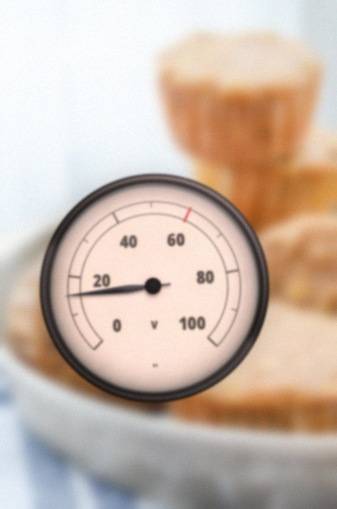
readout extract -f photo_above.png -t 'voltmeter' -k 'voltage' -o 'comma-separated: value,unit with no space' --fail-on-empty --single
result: 15,V
